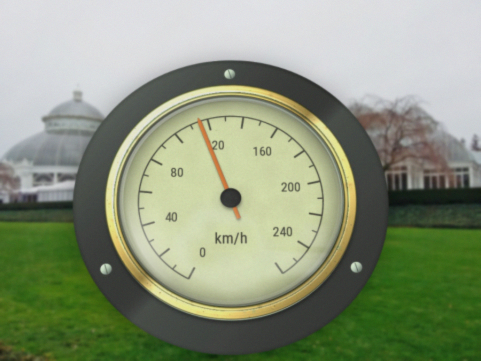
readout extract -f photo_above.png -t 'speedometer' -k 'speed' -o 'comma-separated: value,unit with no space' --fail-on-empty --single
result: 115,km/h
